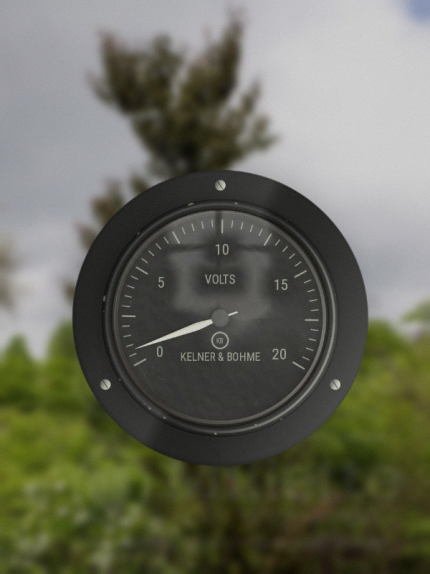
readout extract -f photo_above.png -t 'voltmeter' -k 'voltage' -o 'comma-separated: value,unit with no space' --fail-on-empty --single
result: 0.75,V
